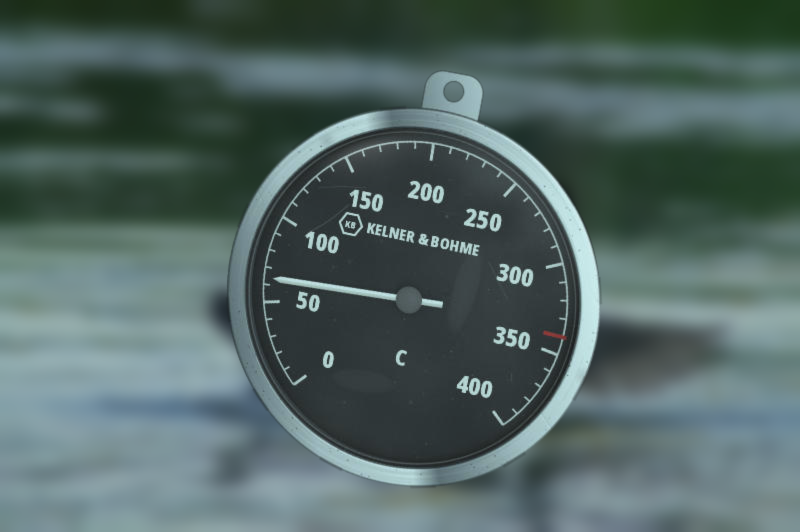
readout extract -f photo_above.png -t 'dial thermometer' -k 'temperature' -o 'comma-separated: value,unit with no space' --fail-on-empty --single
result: 65,°C
